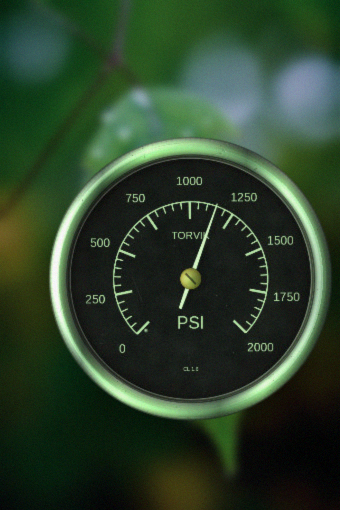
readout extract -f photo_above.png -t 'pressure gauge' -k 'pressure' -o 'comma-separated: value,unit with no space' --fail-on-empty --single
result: 1150,psi
